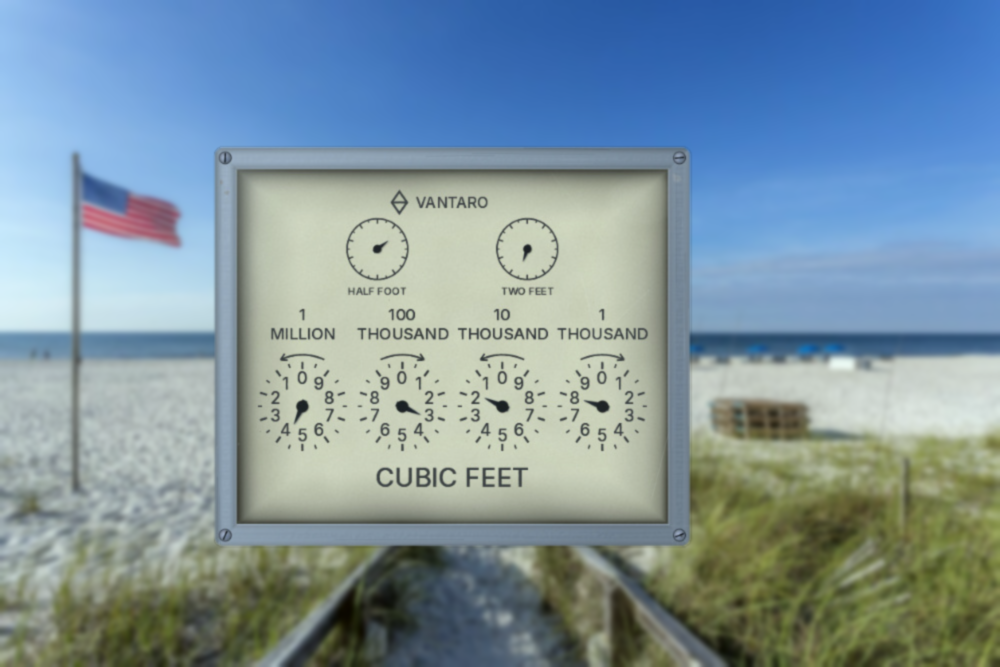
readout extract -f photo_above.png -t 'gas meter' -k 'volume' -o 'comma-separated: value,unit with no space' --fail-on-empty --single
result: 431800,ft³
